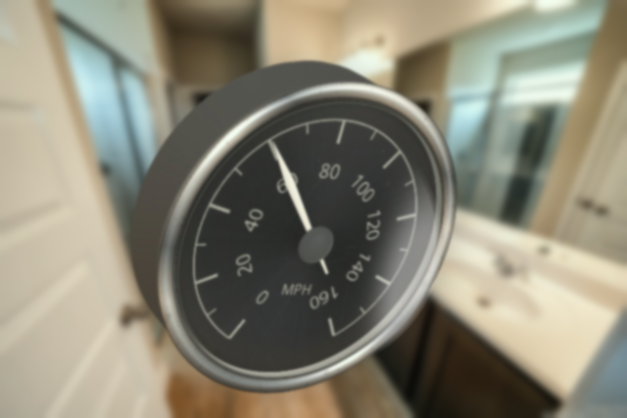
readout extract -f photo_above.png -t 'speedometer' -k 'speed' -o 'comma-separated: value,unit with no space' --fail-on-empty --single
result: 60,mph
